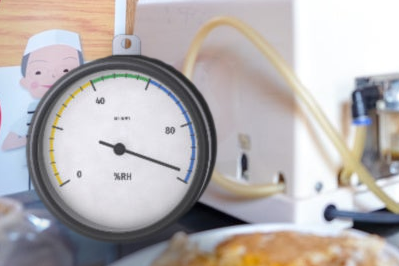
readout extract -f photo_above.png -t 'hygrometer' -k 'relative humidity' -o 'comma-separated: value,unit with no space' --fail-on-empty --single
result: 96,%
